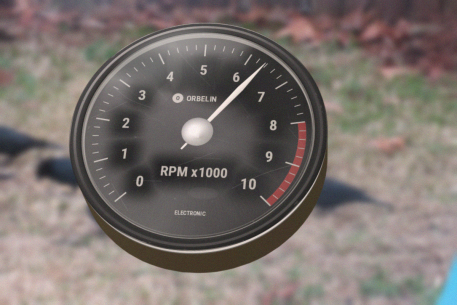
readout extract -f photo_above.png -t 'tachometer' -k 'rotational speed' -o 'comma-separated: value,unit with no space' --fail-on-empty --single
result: 6400,rpm
